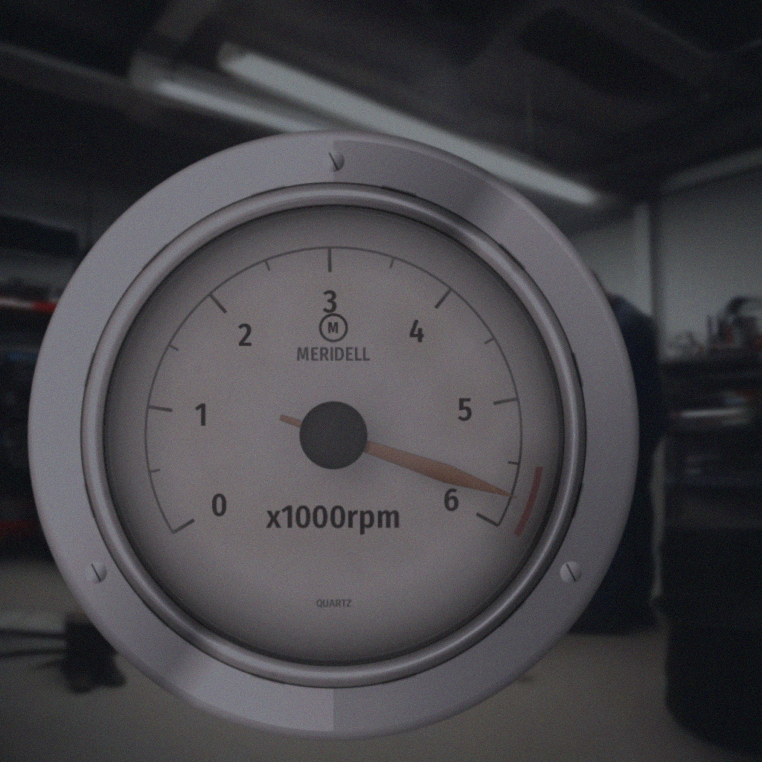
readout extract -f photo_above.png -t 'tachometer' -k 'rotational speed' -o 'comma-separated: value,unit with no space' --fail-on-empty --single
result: 5750,rpm
